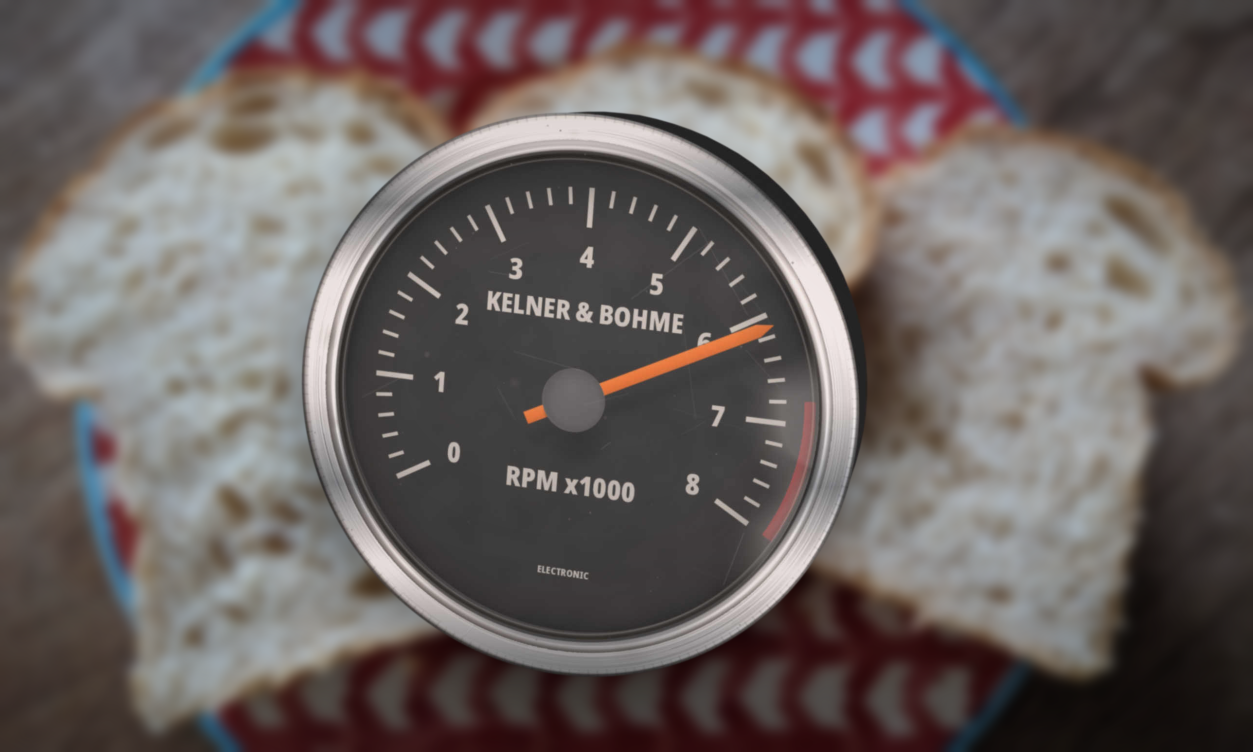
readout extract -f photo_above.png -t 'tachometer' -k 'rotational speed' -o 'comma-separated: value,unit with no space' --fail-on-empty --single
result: 6100,rpm
